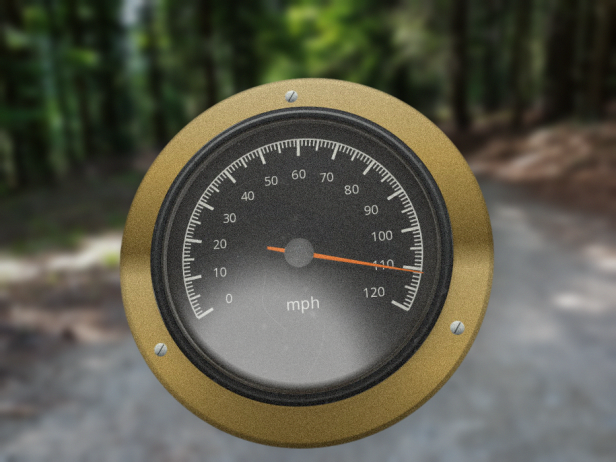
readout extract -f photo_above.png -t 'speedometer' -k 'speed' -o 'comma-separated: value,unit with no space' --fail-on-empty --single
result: 111,mph
